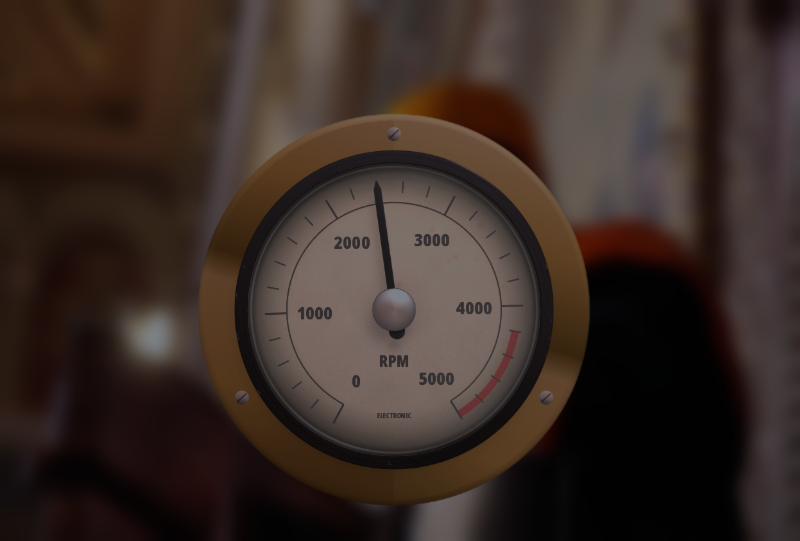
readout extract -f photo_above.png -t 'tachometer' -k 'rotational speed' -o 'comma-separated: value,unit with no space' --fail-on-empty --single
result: 2400,rpm
